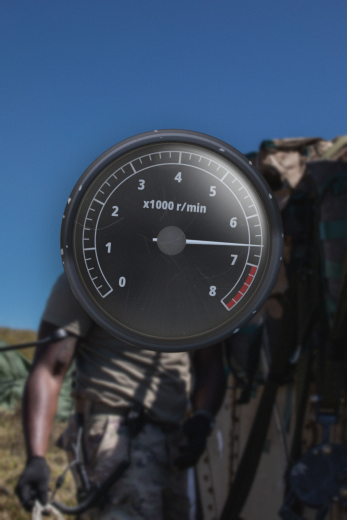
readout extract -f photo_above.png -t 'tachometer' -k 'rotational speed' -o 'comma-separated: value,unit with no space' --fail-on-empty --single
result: 6600,rpm
